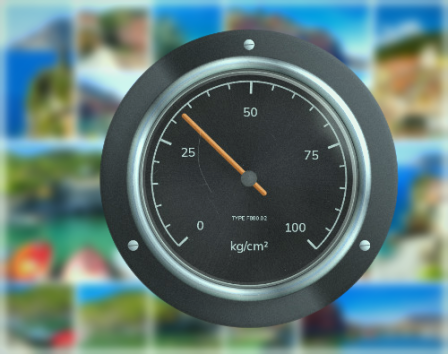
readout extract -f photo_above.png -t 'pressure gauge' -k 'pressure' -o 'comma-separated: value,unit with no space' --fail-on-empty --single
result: 32.5,kg/cm²
